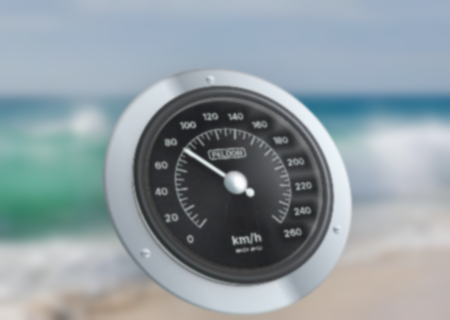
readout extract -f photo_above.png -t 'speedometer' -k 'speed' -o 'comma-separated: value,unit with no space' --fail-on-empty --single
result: 80,km/h
